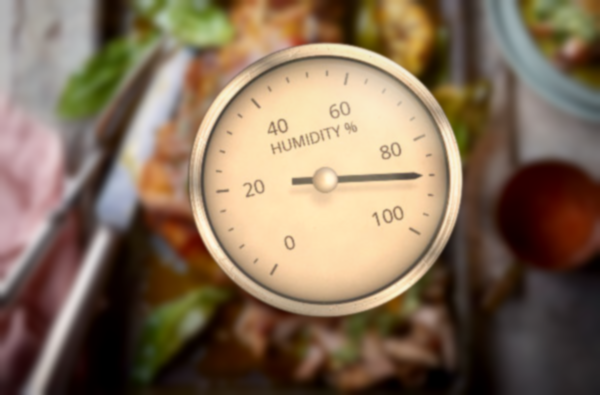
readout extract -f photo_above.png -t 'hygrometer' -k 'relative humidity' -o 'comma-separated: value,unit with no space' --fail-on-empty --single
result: 88,%
